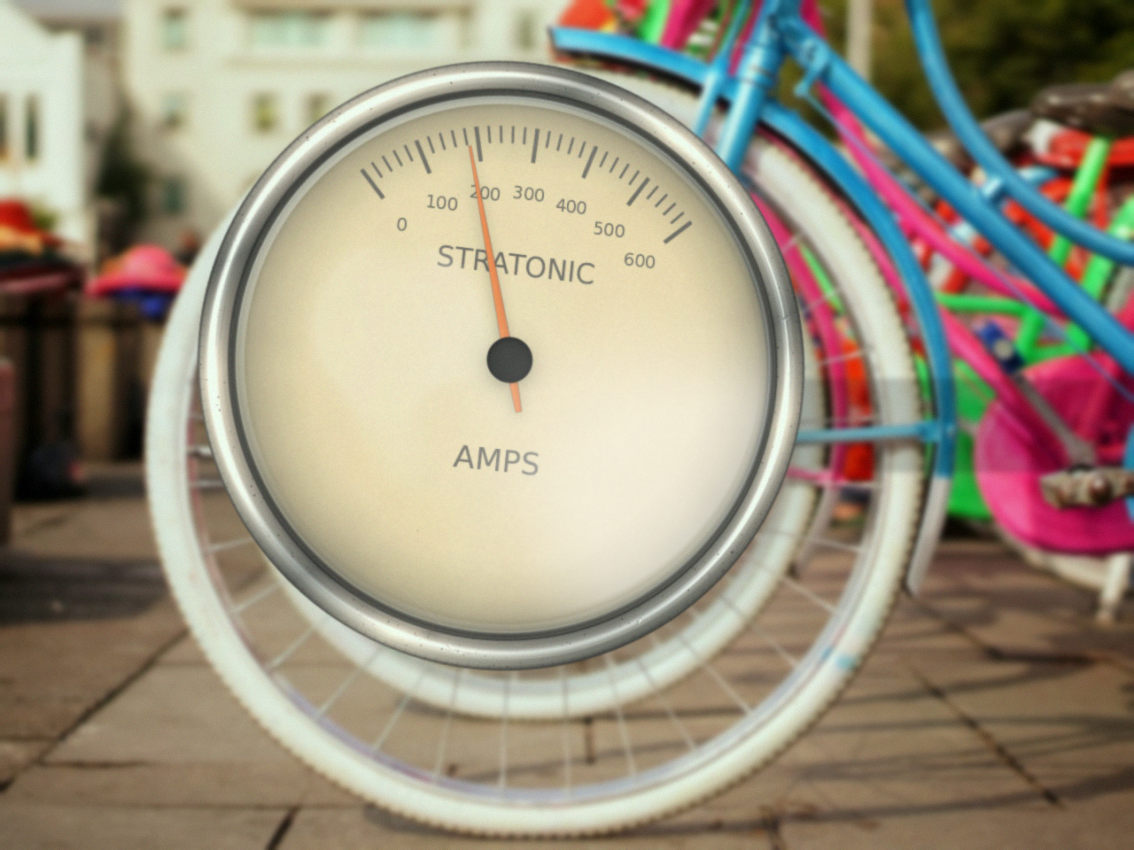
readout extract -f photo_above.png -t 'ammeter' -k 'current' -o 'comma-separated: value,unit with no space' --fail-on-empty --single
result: 180,A
